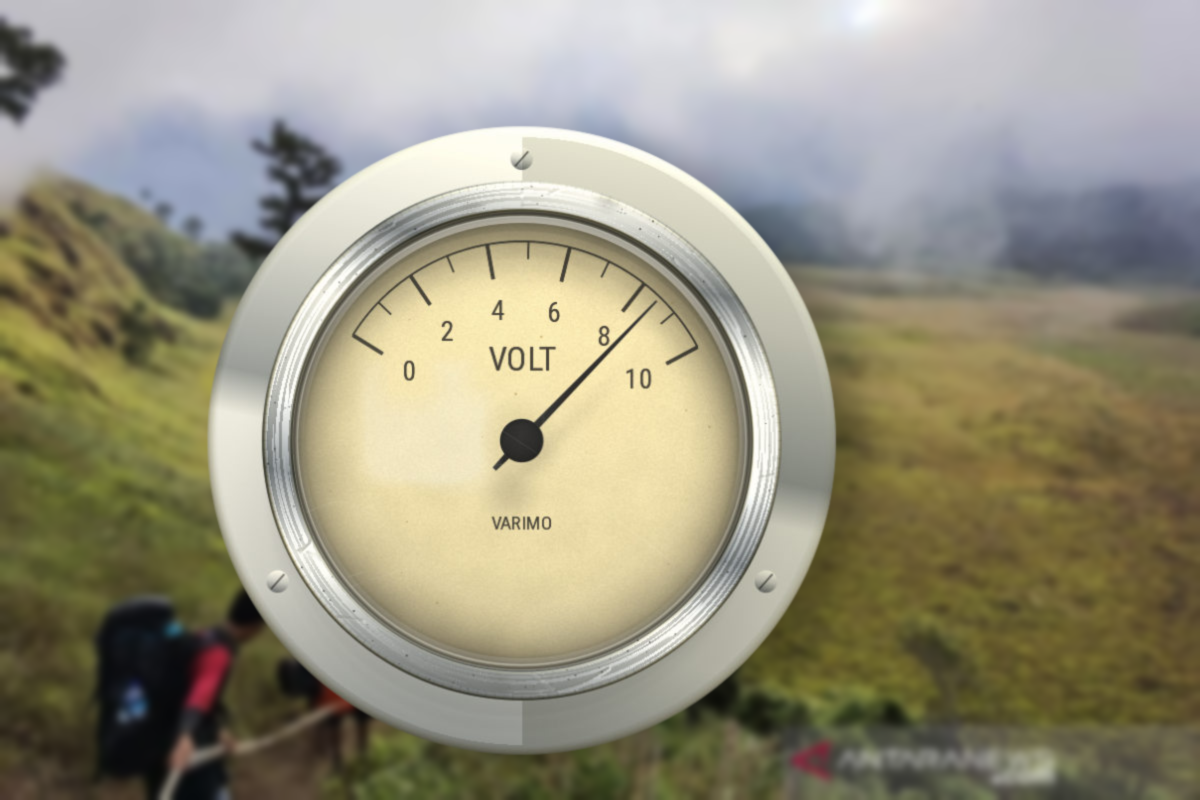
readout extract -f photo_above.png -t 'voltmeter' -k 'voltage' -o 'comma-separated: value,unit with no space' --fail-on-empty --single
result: 8.5,V
